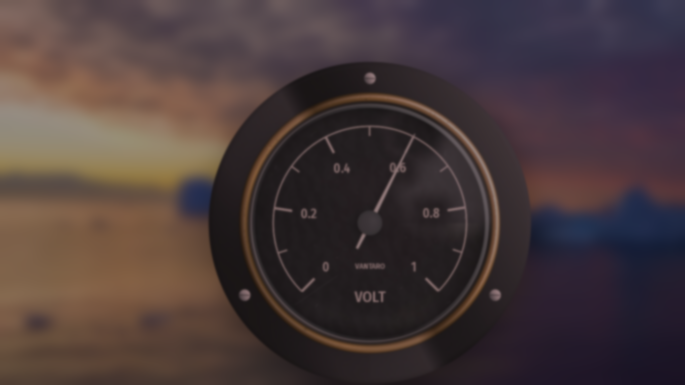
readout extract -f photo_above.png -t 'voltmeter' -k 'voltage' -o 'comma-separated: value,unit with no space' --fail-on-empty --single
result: 0.6,V
